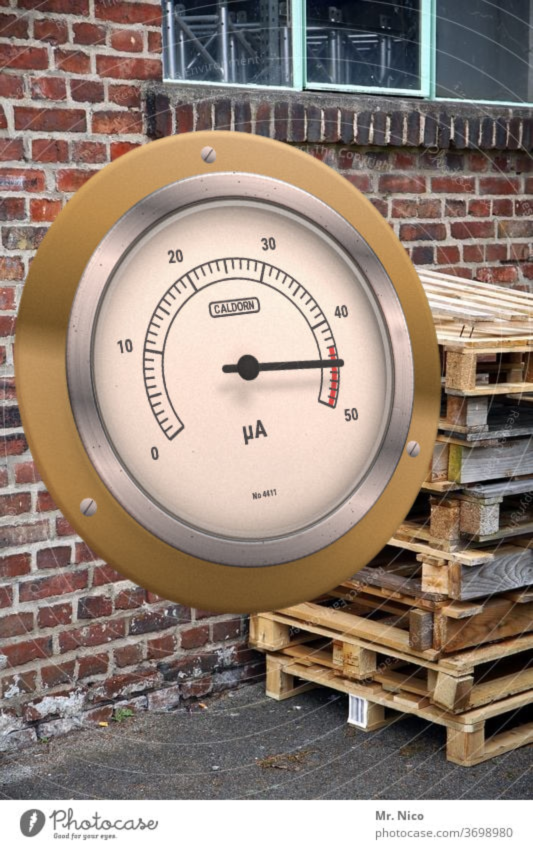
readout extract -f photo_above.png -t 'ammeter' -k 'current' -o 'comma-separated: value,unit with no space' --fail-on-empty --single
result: 45,µA
